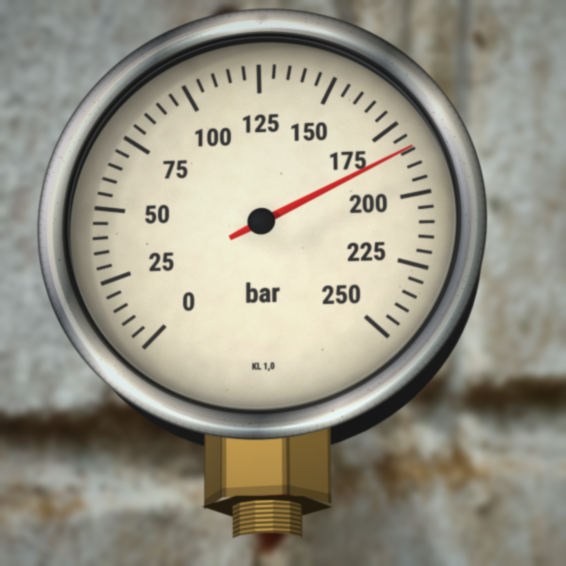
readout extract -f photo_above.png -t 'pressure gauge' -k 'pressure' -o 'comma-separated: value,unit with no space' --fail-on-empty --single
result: 185,bar
